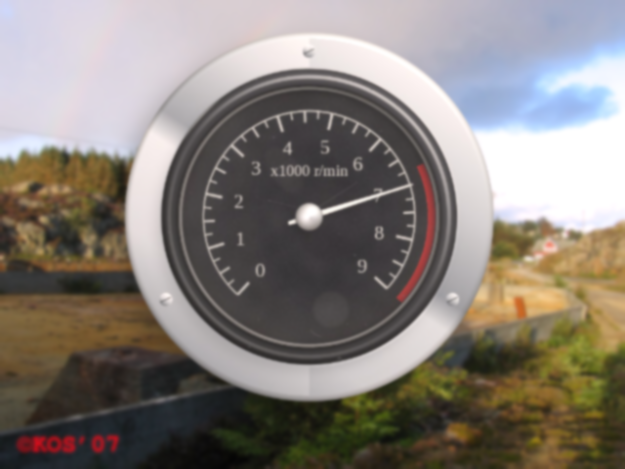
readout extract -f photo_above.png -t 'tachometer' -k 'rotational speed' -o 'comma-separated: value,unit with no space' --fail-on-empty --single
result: 7000,rpm
